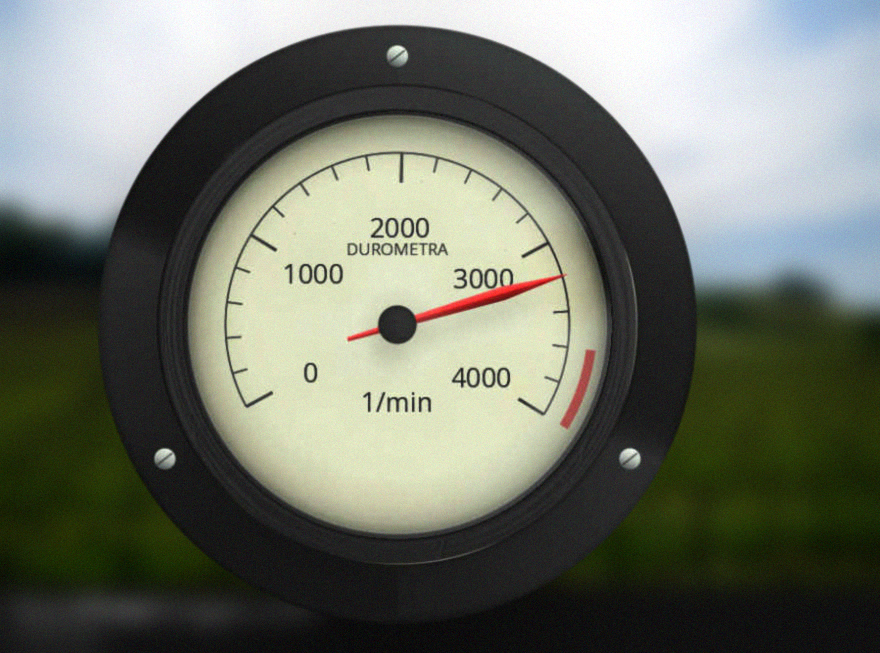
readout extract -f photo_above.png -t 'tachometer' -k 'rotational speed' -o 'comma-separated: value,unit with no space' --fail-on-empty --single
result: 3200,rpm
